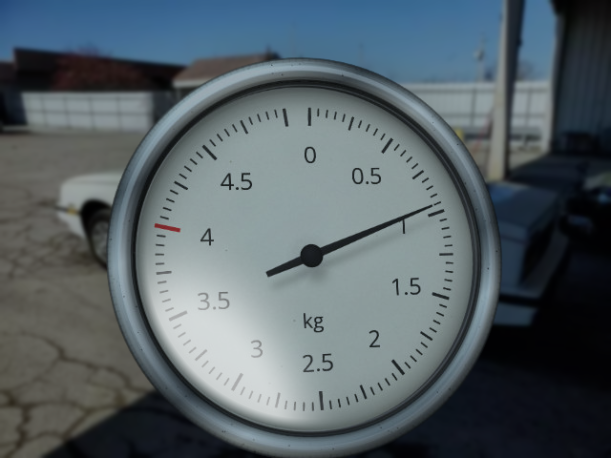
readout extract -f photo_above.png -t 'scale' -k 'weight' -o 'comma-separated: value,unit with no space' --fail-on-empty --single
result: 0.95,kg
